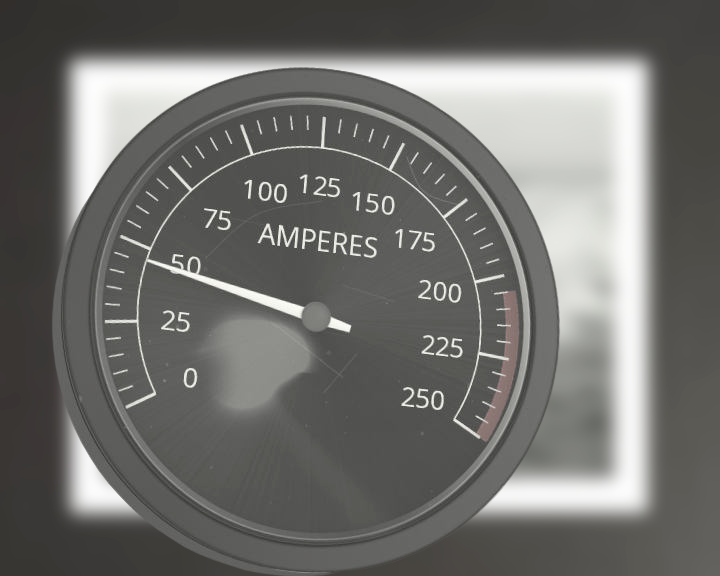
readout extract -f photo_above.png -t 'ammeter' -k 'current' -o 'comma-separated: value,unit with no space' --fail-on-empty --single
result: 45,A
